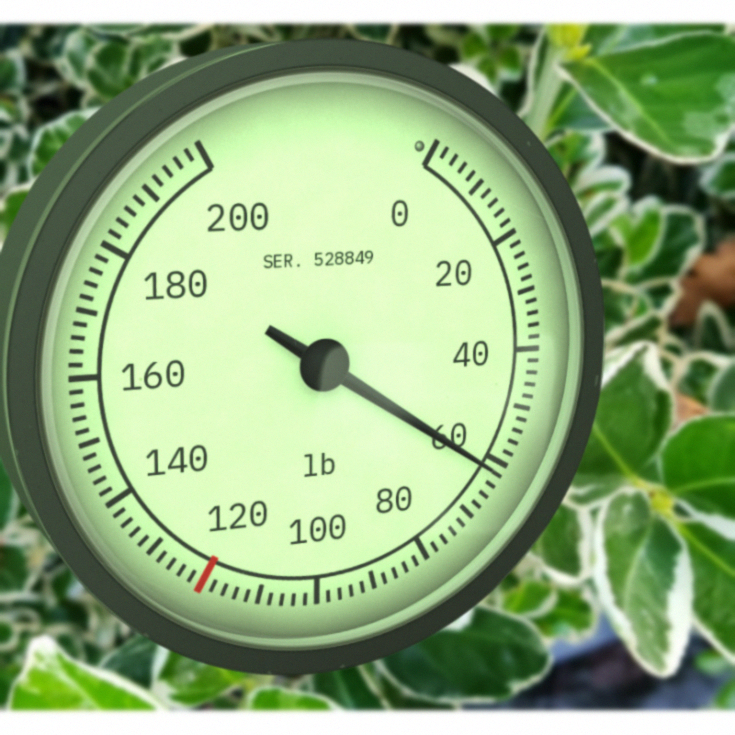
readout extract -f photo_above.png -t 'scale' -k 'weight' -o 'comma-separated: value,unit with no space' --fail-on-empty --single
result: 62,lb
